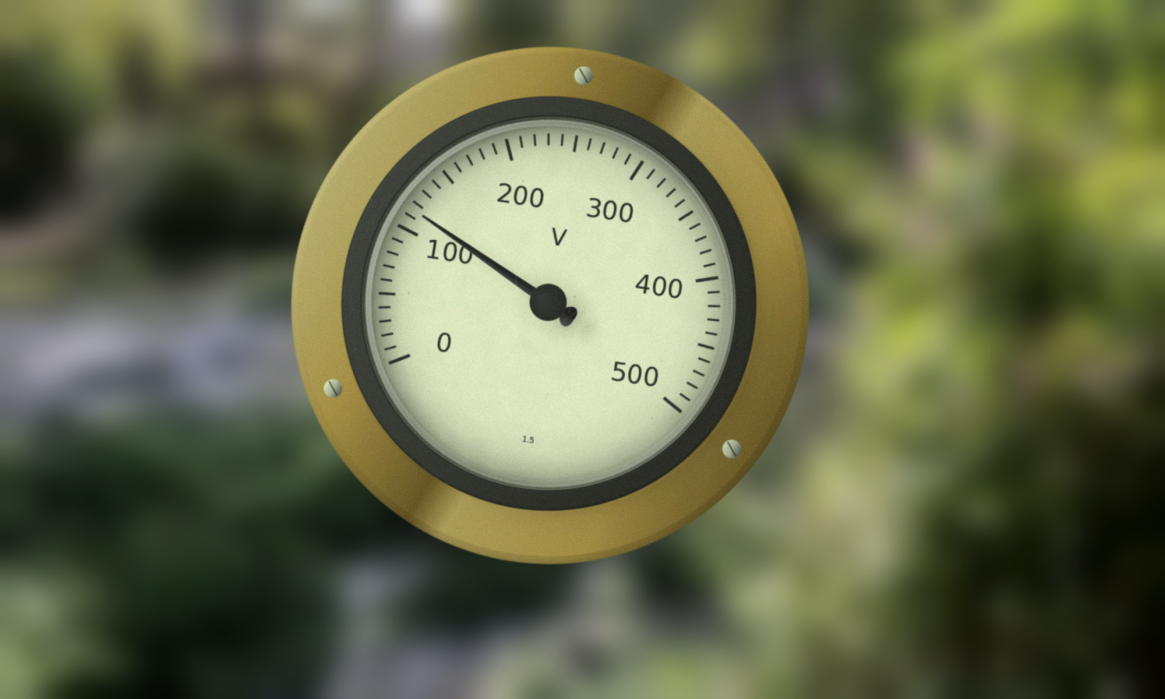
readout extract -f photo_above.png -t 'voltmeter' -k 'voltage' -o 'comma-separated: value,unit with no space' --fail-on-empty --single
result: 115,V
